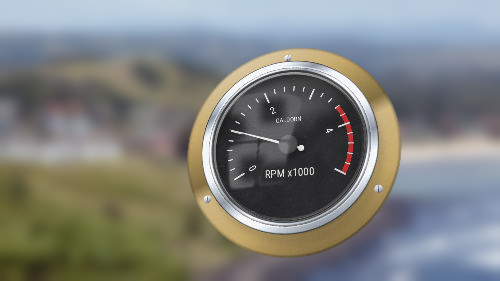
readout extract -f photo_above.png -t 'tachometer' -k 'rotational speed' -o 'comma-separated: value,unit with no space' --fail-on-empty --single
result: 1000,rpm
